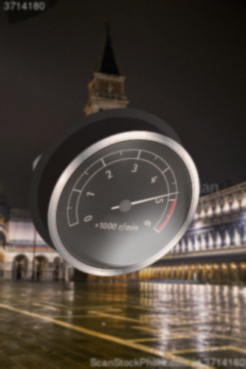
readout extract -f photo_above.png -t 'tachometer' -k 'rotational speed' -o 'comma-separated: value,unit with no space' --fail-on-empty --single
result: 4750,rpm
